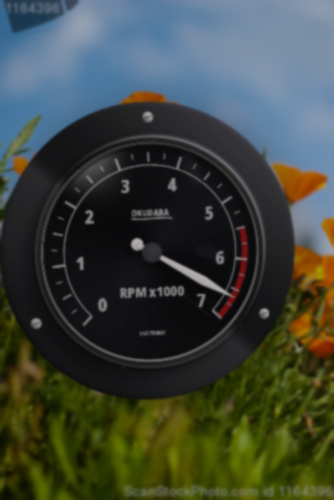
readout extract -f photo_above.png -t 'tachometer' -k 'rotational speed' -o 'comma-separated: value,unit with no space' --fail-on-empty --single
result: 6625,rpm
